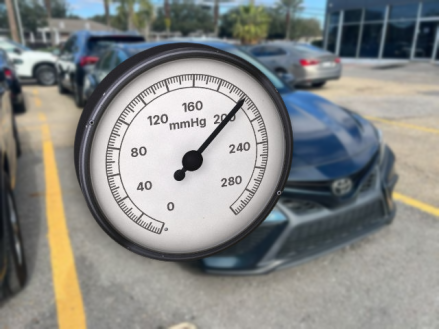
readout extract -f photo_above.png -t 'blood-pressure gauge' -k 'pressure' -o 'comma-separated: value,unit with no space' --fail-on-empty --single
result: 200,mmHg
